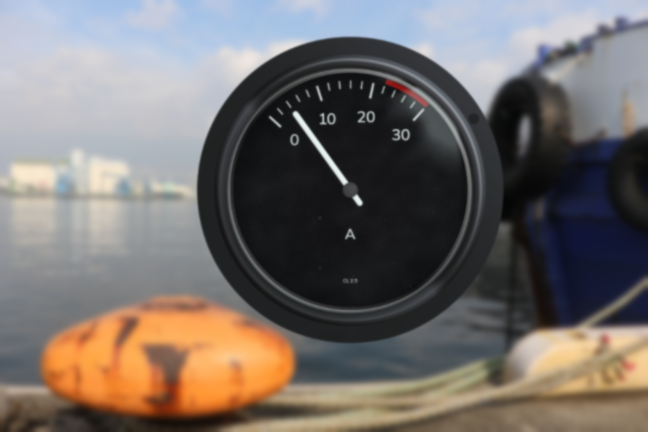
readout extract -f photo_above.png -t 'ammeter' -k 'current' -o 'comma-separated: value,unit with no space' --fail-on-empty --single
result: 4,A
